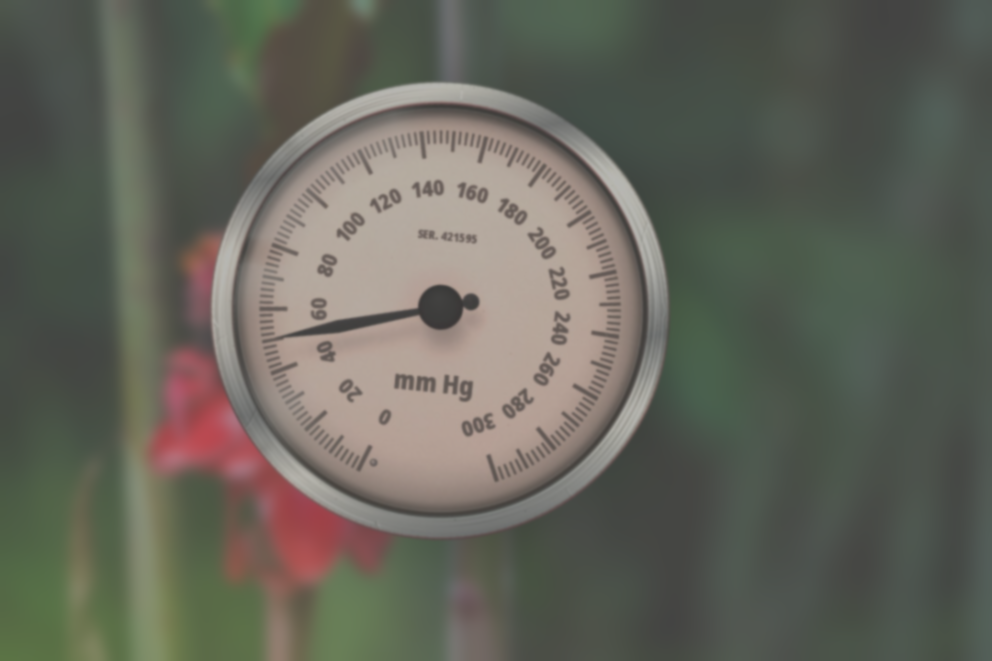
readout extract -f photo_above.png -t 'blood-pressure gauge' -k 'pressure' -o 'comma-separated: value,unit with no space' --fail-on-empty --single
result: 50,mmHg
